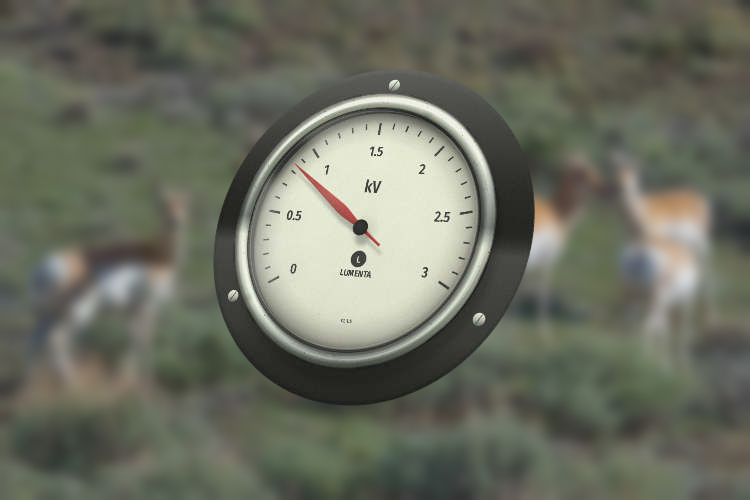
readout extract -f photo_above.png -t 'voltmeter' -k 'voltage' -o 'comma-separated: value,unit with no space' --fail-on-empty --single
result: 0.85,kV
